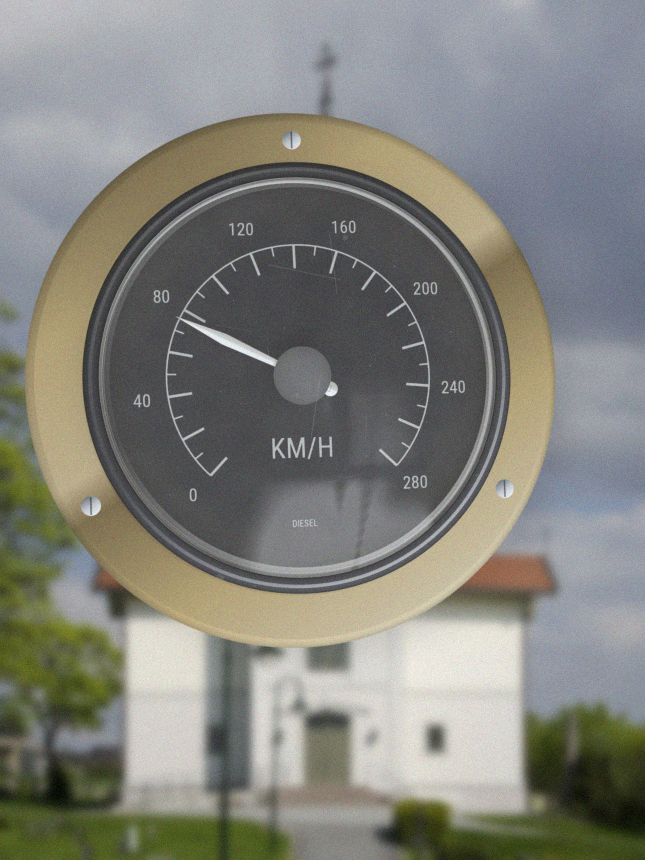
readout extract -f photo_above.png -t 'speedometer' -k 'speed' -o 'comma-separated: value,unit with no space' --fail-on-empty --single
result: 75,km/h
